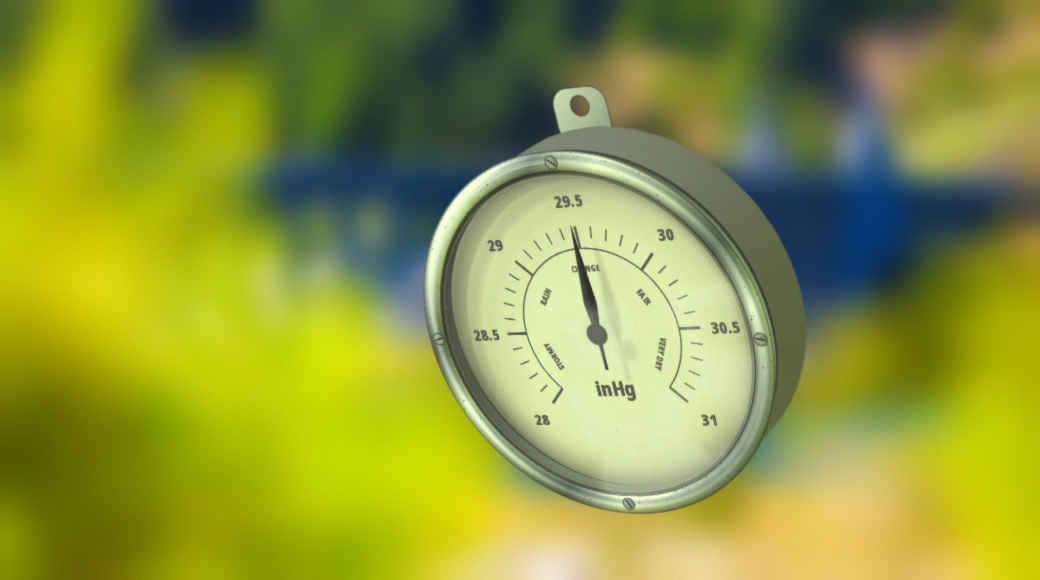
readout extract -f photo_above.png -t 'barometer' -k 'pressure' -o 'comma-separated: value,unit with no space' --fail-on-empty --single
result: 29.5,inHg
